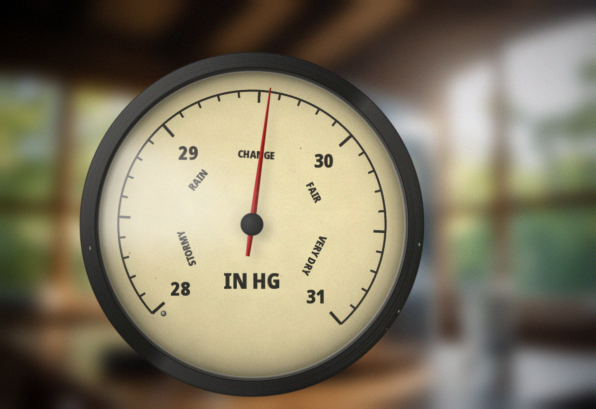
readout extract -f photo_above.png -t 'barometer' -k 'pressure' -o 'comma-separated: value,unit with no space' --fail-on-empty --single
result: 29.55,inHg
